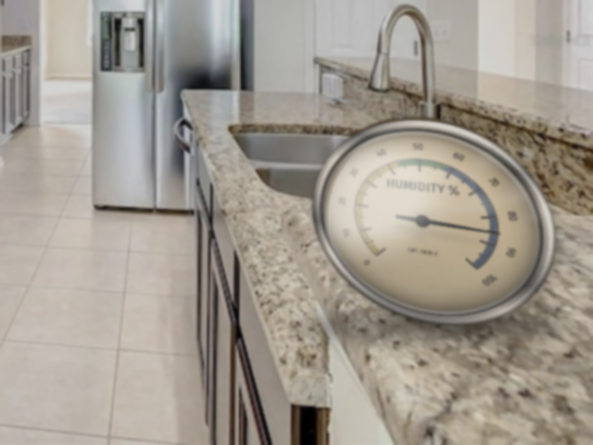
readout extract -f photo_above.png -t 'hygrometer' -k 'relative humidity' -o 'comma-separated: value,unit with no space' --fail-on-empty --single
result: 85,%
